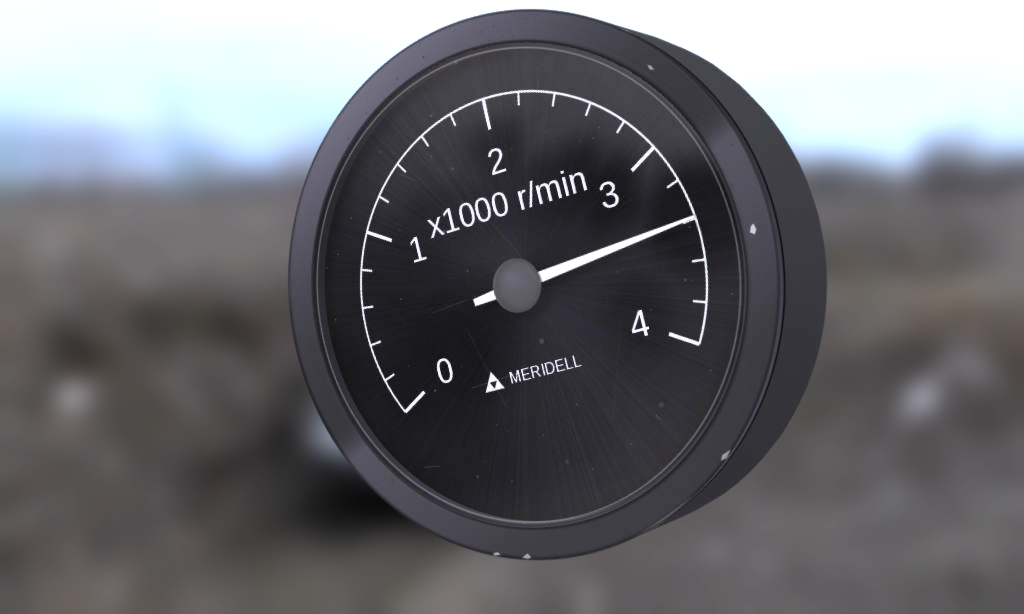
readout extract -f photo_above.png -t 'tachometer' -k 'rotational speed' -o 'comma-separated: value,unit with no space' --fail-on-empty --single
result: 3400,rpm
